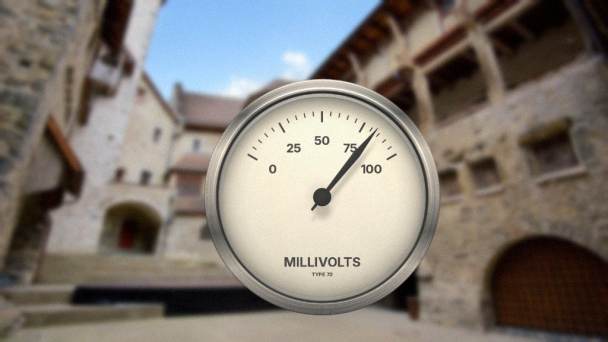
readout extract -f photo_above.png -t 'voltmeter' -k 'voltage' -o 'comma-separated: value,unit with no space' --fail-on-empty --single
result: 82.5,mV
